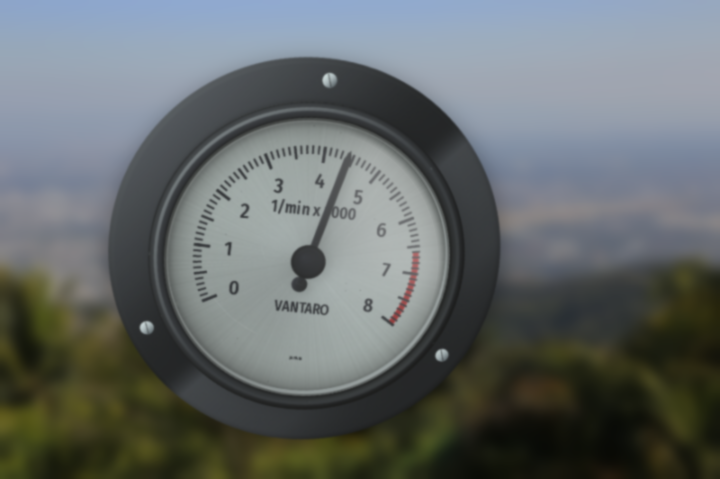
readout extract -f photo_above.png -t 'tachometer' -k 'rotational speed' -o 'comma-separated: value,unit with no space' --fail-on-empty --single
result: 4400,rpm
